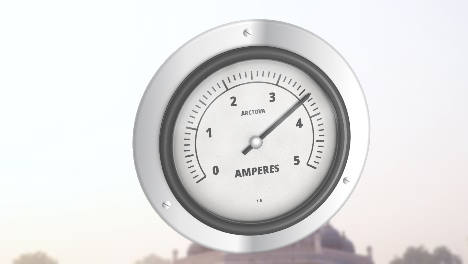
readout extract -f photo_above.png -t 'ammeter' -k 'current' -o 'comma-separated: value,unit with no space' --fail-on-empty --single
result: 3.6,A
